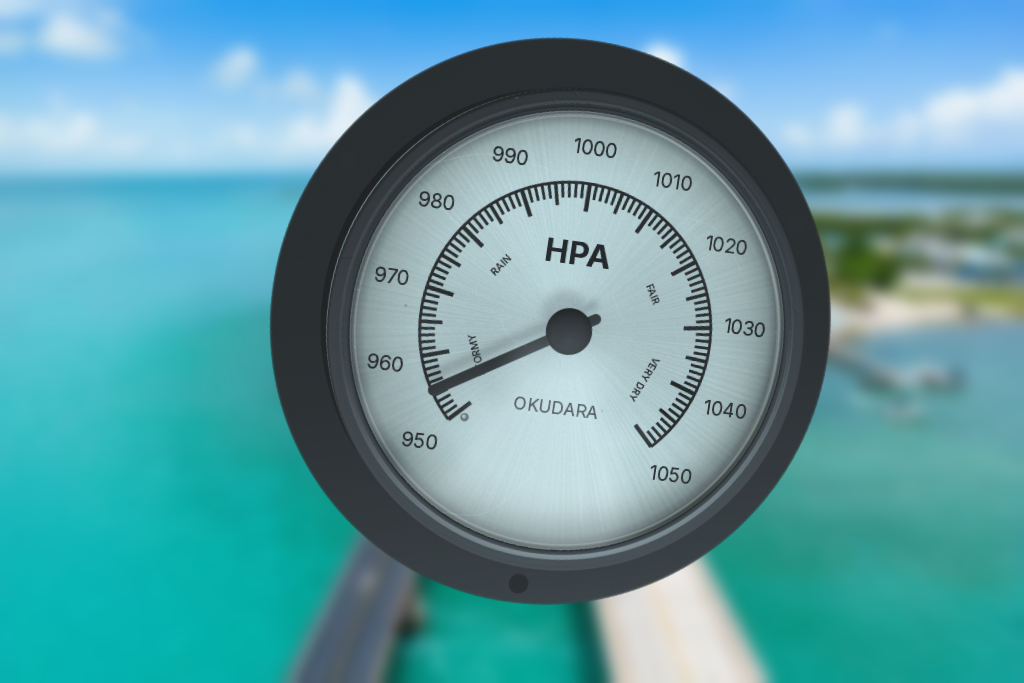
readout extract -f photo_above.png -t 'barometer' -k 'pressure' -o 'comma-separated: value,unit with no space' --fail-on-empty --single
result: 955,hPa
